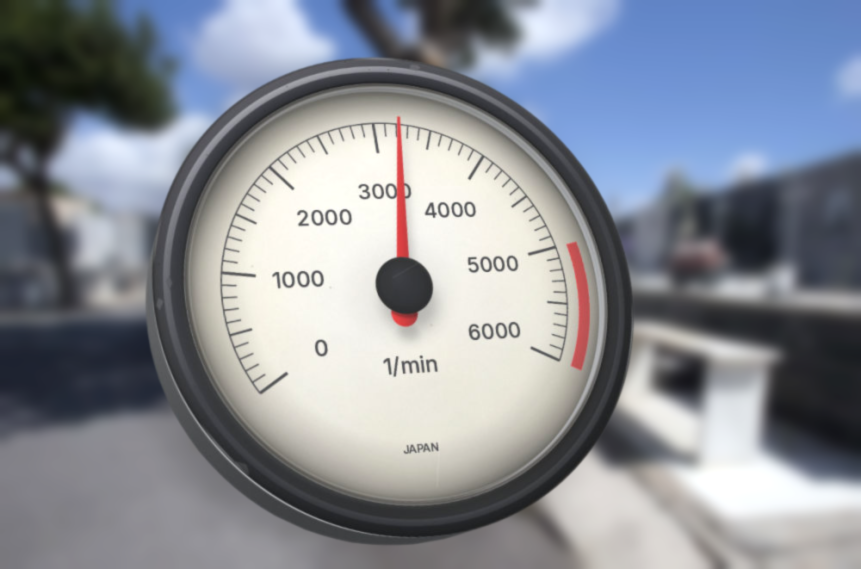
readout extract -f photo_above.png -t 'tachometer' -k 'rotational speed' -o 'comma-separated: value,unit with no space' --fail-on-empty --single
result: 3200,rpm
